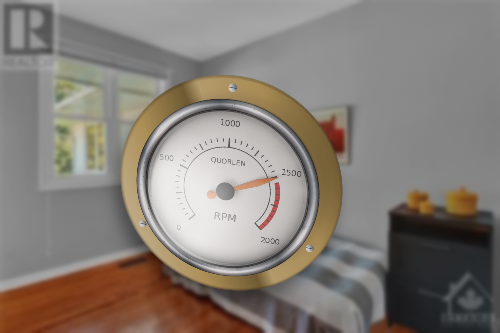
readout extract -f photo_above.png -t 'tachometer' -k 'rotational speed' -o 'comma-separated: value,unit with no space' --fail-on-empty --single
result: 1500,rpm
